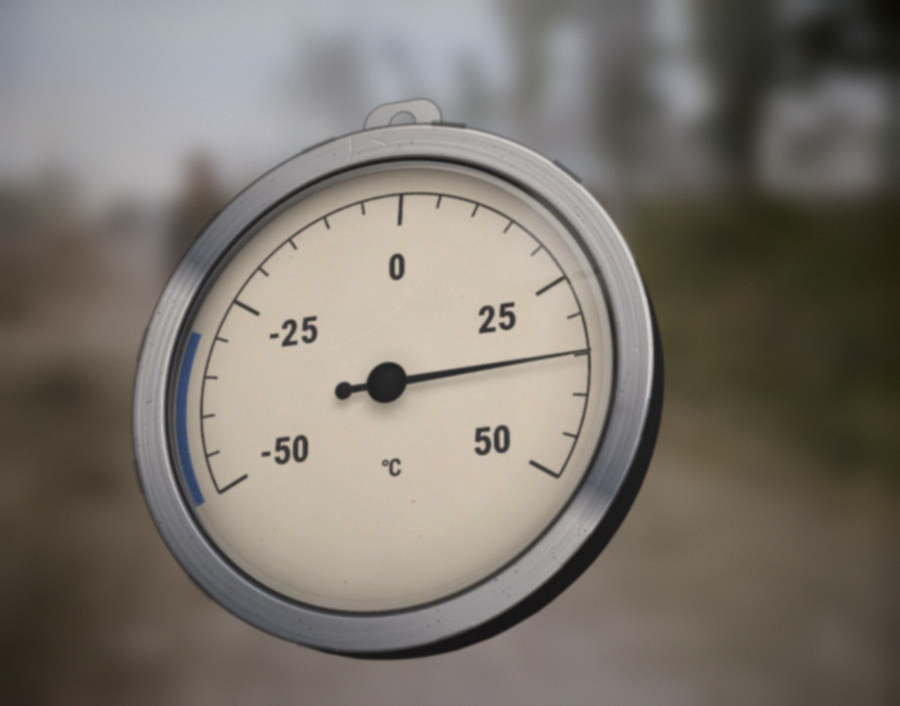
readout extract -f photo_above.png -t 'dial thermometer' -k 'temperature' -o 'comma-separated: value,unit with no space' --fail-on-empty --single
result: 35,°C
